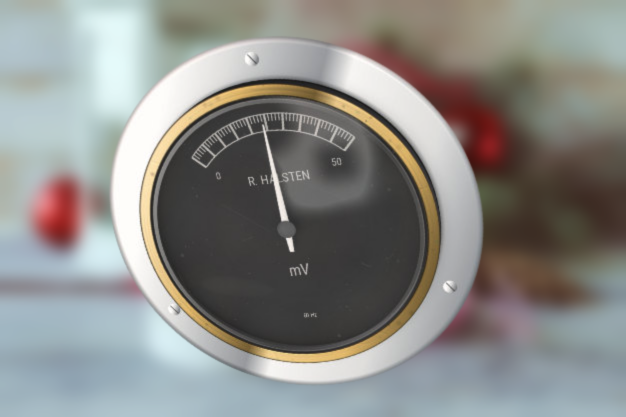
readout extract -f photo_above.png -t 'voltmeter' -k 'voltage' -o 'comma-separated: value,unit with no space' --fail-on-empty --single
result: 25,mV
